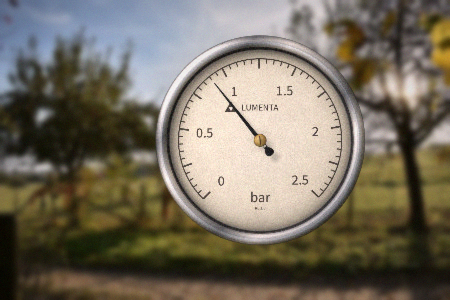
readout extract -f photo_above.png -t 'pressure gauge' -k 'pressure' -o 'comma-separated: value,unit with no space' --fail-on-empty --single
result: 0.9,bar
